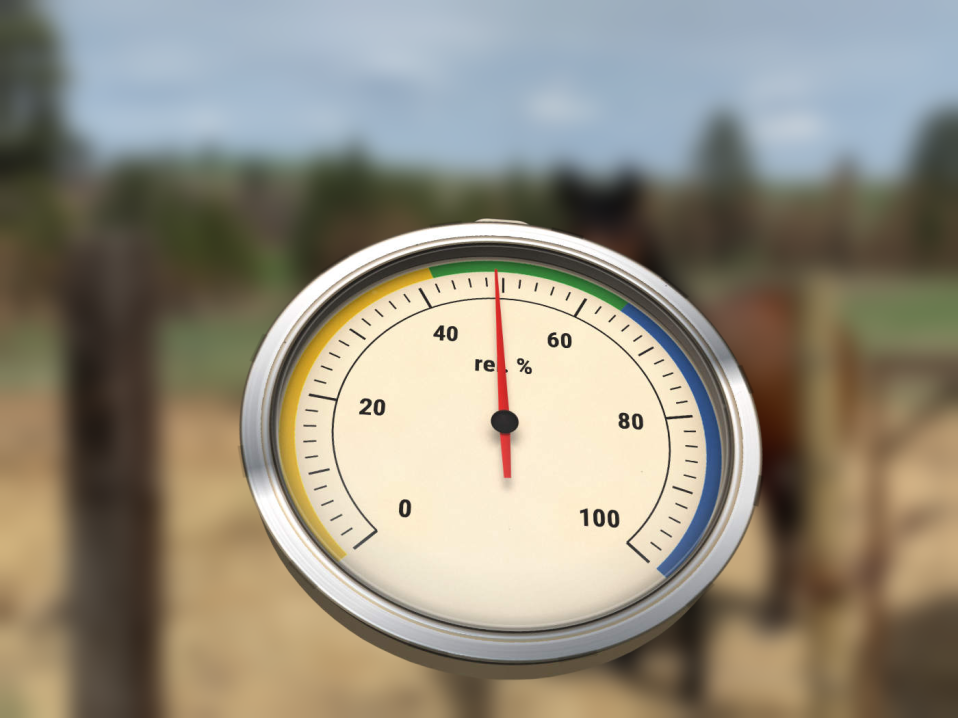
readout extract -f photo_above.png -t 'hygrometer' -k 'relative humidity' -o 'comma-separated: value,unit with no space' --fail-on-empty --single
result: 49,%
